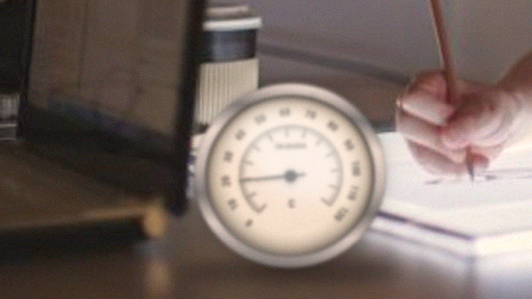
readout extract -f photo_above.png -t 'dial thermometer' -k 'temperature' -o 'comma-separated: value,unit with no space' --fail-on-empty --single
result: 20,°C
